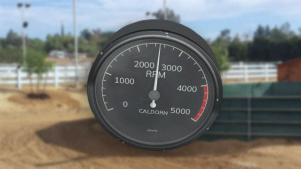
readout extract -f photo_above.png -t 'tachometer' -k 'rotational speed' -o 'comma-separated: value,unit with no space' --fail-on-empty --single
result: 2500,rpm
